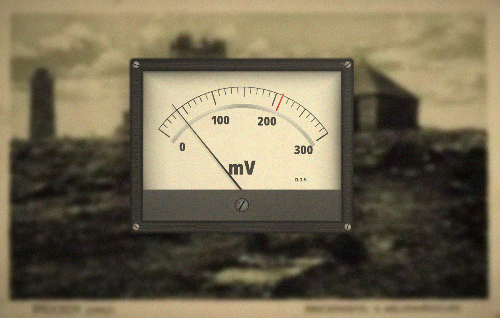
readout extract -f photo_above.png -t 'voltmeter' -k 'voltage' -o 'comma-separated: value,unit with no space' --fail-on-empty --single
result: 40,mV
